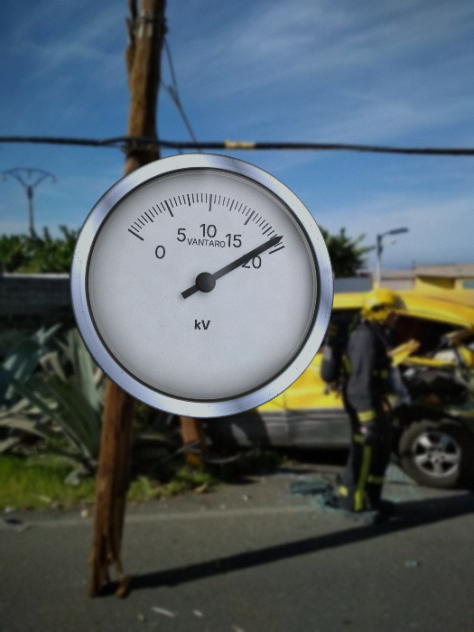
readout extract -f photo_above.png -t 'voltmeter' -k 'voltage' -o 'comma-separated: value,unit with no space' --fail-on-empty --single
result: 19,kV
